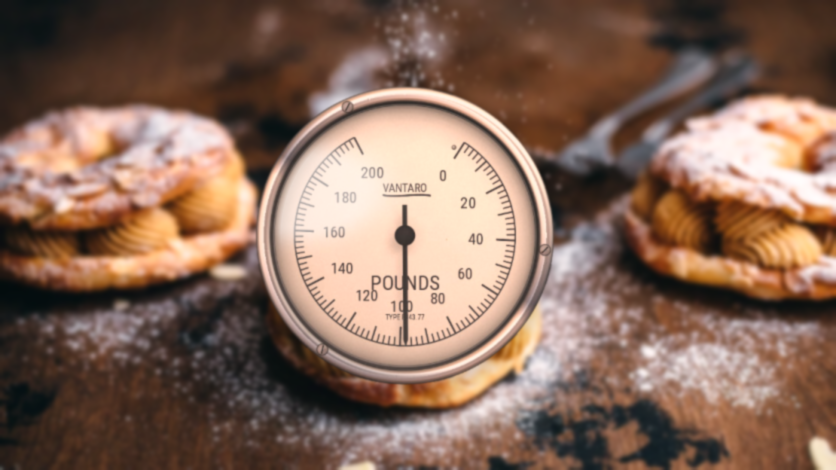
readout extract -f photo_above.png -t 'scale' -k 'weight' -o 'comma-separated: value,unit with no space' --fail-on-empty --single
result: 98,lb
